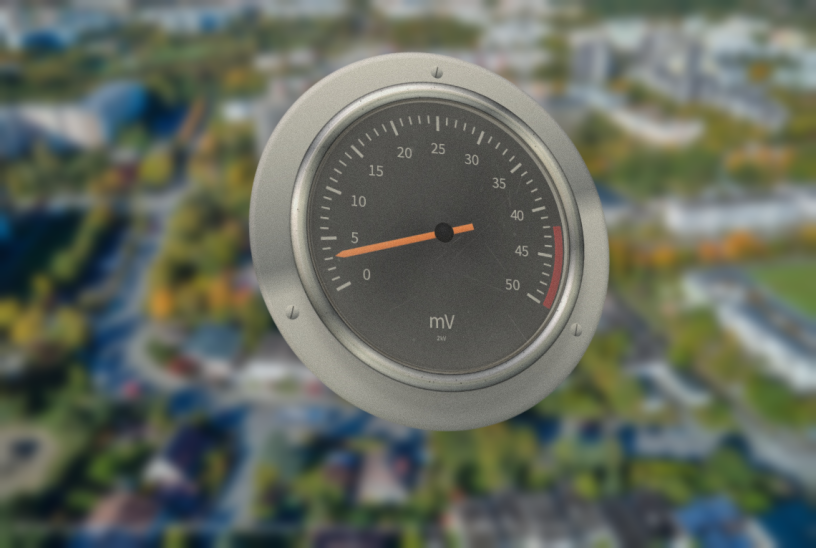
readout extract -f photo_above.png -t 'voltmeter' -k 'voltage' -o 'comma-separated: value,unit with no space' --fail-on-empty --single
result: 3,mV
